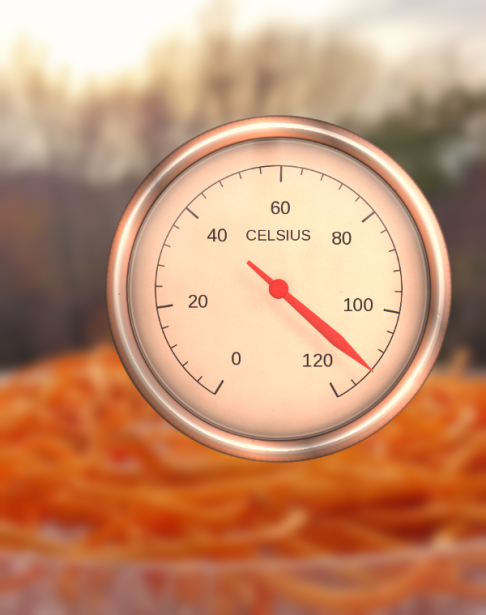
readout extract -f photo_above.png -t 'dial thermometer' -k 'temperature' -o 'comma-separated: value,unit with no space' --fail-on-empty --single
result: 112,°C
